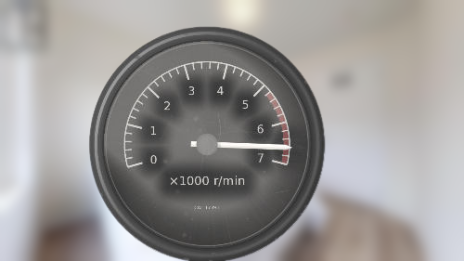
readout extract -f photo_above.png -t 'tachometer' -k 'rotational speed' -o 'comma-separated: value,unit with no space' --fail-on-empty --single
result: 6600,rpm
